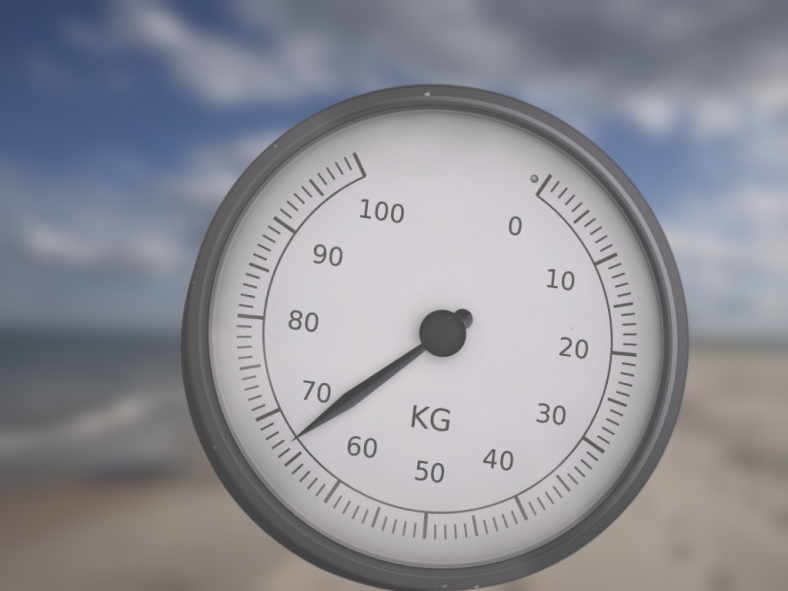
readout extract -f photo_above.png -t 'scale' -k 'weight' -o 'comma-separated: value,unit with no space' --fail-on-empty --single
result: 66.5,kg
